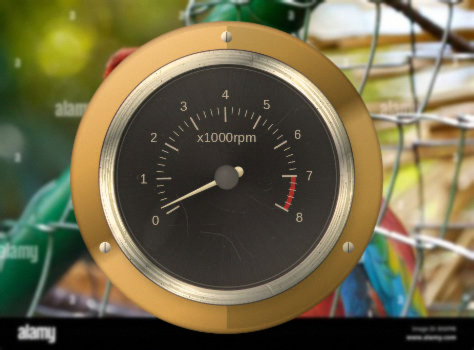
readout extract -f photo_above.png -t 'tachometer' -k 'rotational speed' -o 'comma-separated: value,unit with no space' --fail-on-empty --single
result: 200,rpm
